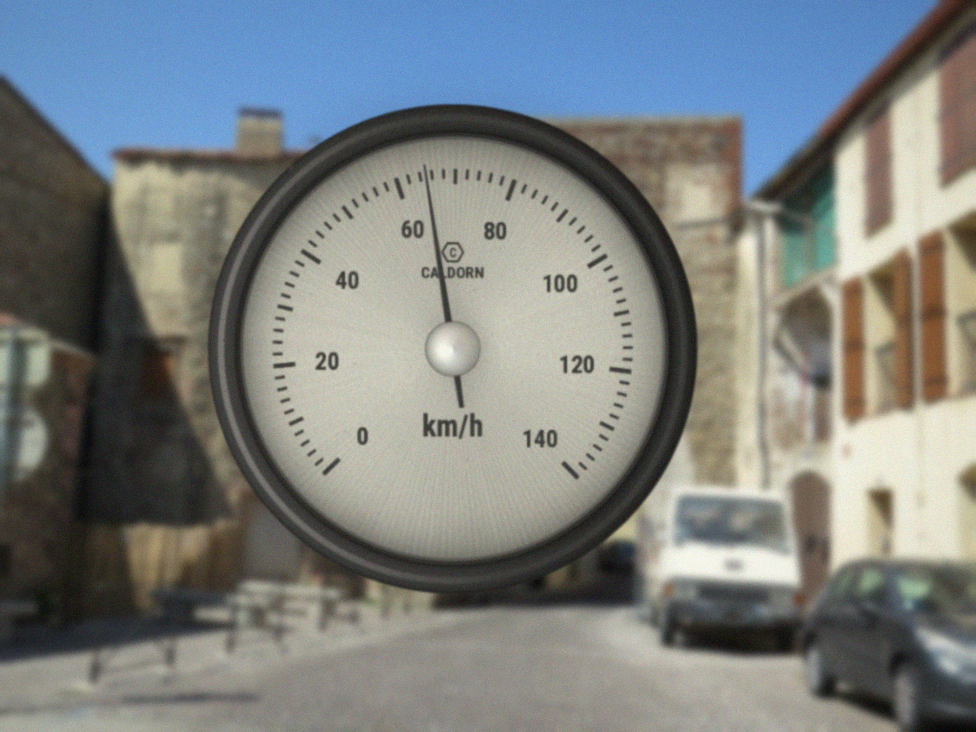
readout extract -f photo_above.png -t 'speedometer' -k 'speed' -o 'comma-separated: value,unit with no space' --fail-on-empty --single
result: 65,km/h
